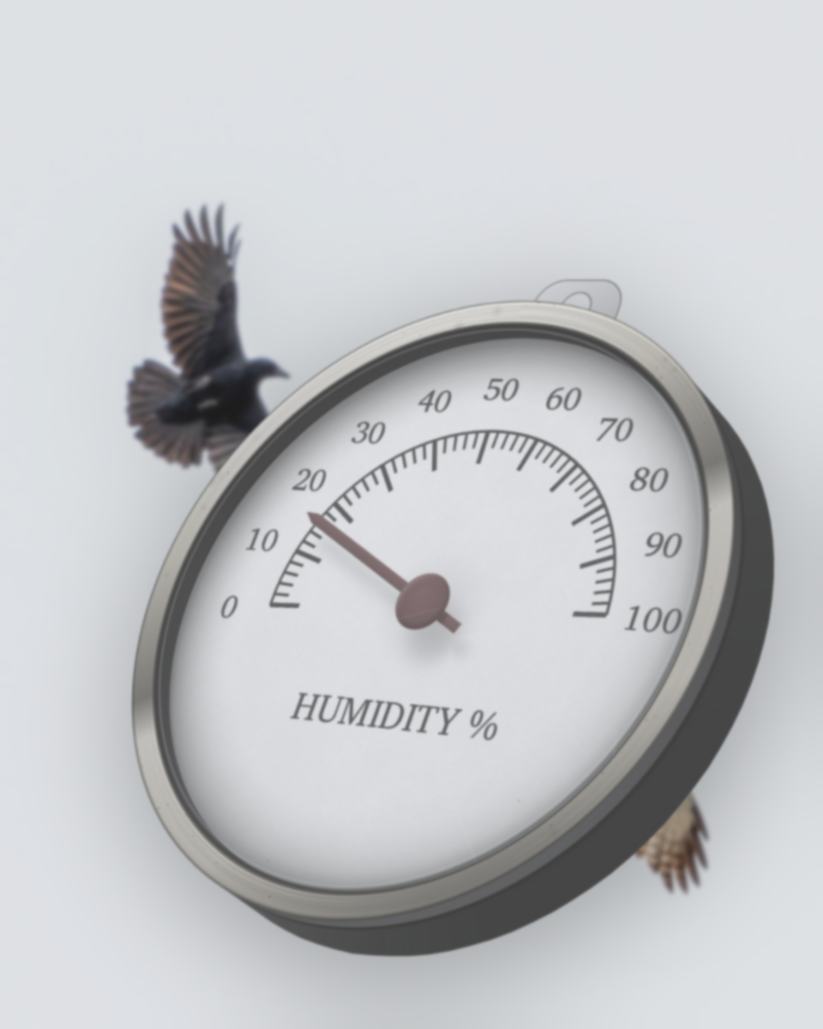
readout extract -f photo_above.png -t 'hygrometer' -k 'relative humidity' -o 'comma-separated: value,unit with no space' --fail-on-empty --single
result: 16,%
